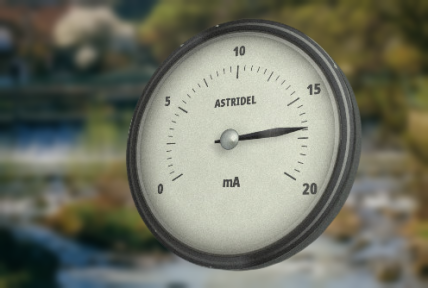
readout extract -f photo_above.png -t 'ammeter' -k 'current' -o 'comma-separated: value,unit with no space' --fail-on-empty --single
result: 17,mA
